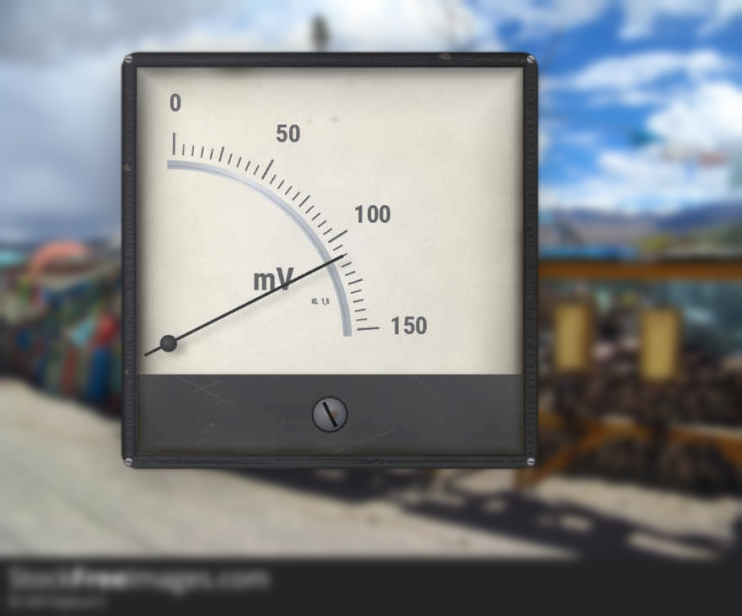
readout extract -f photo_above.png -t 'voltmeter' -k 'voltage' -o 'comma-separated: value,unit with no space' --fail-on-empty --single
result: 110,mV
